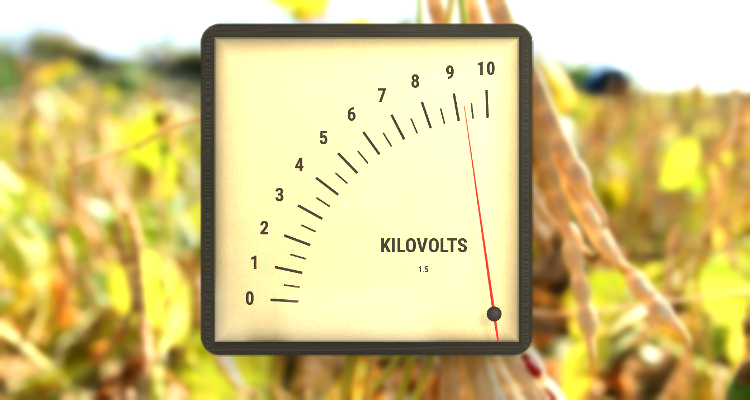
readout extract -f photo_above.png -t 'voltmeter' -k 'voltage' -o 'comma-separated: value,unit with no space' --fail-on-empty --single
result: 9.25,kV
